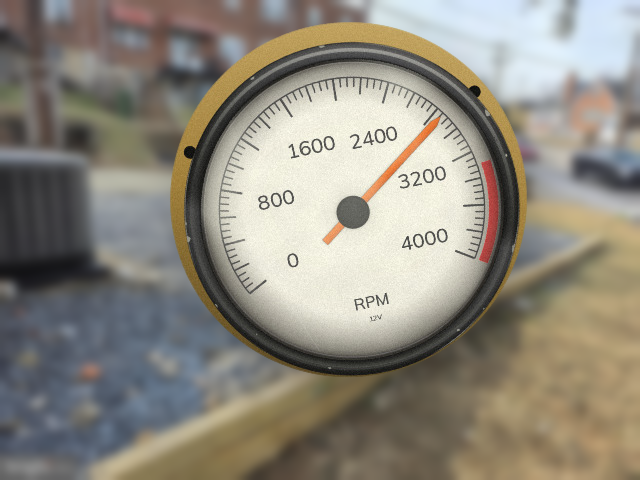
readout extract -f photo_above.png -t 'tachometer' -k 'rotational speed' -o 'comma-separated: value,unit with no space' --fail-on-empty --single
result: 2850,rpm
